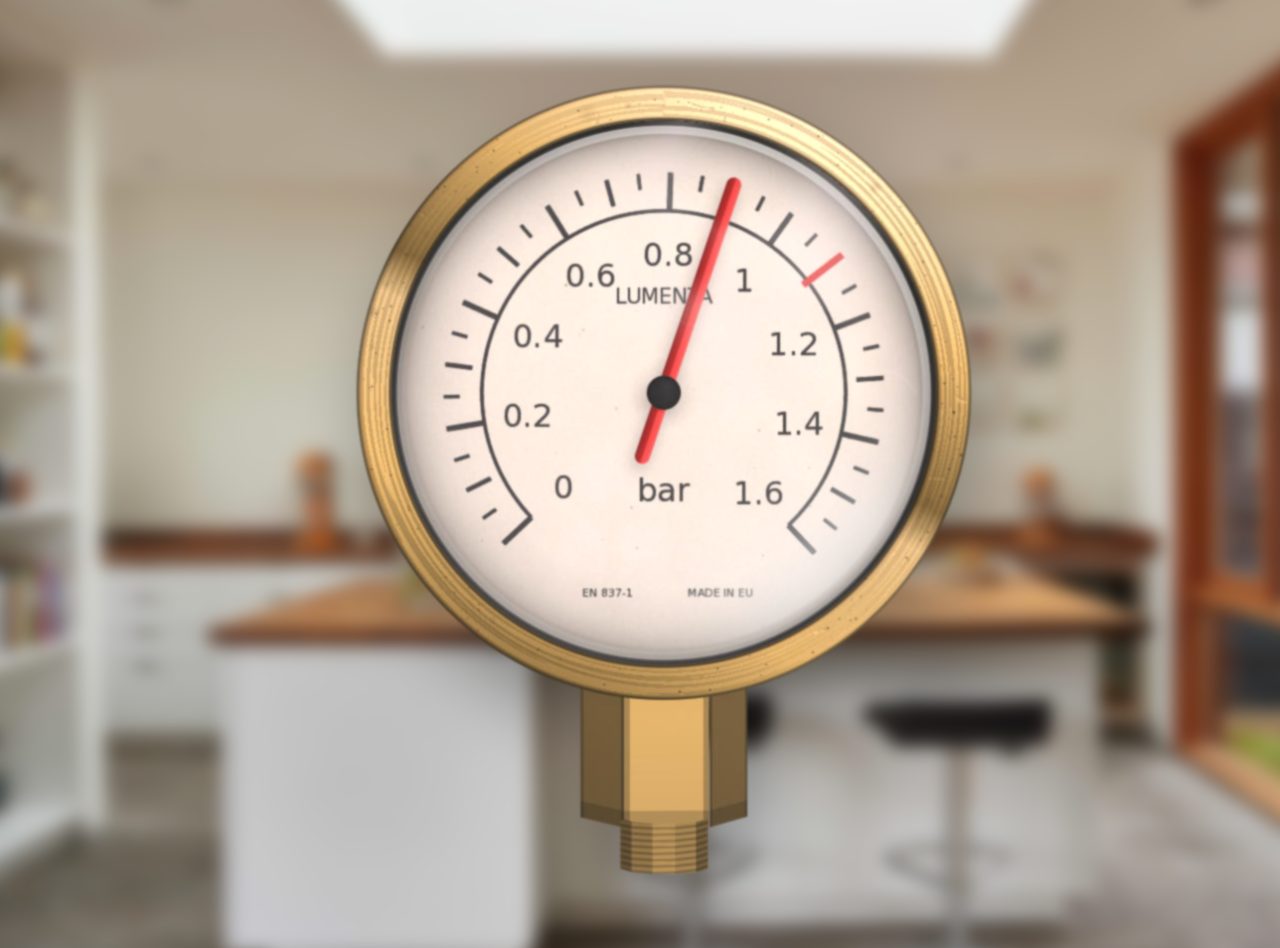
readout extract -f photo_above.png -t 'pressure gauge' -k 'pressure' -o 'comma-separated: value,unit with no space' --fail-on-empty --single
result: 0.9,bar
